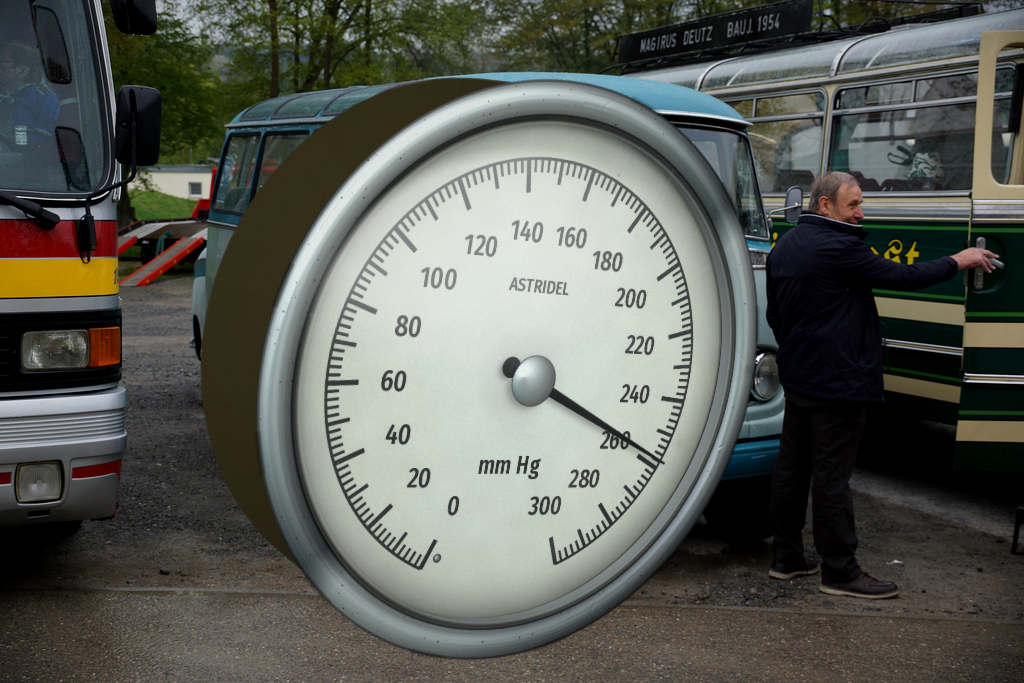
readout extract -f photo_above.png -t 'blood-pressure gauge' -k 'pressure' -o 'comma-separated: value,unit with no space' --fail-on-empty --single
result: 258,mmHg
